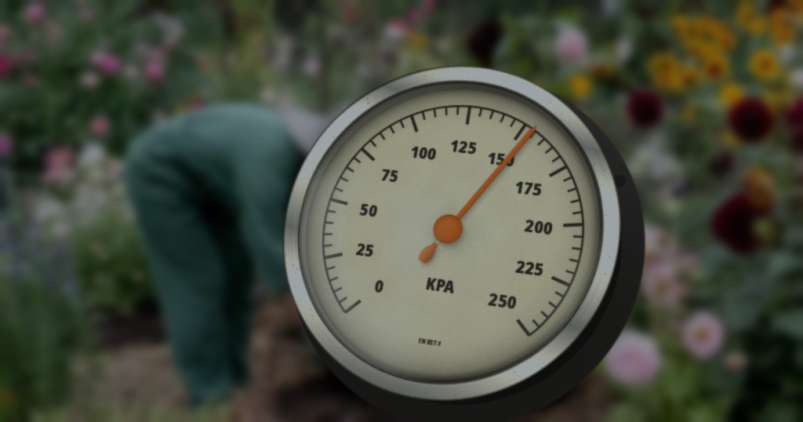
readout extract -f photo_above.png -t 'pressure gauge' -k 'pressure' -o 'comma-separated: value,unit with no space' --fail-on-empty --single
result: 155,kPa
